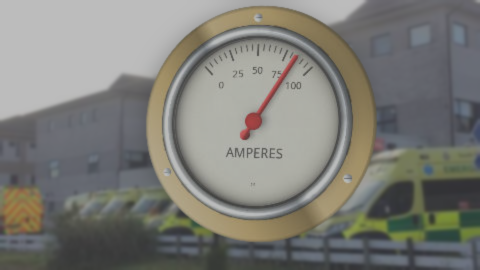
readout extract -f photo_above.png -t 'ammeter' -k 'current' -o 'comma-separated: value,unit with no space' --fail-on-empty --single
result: 85,A
